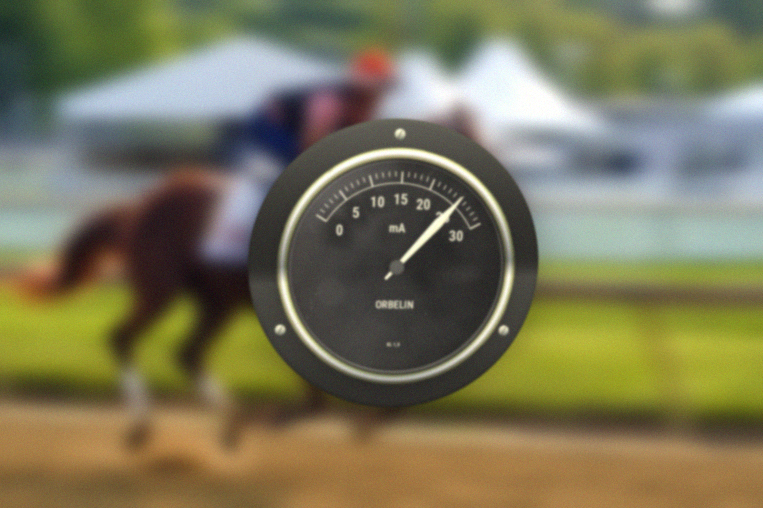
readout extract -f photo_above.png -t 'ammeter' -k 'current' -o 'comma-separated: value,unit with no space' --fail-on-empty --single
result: 25,mA
